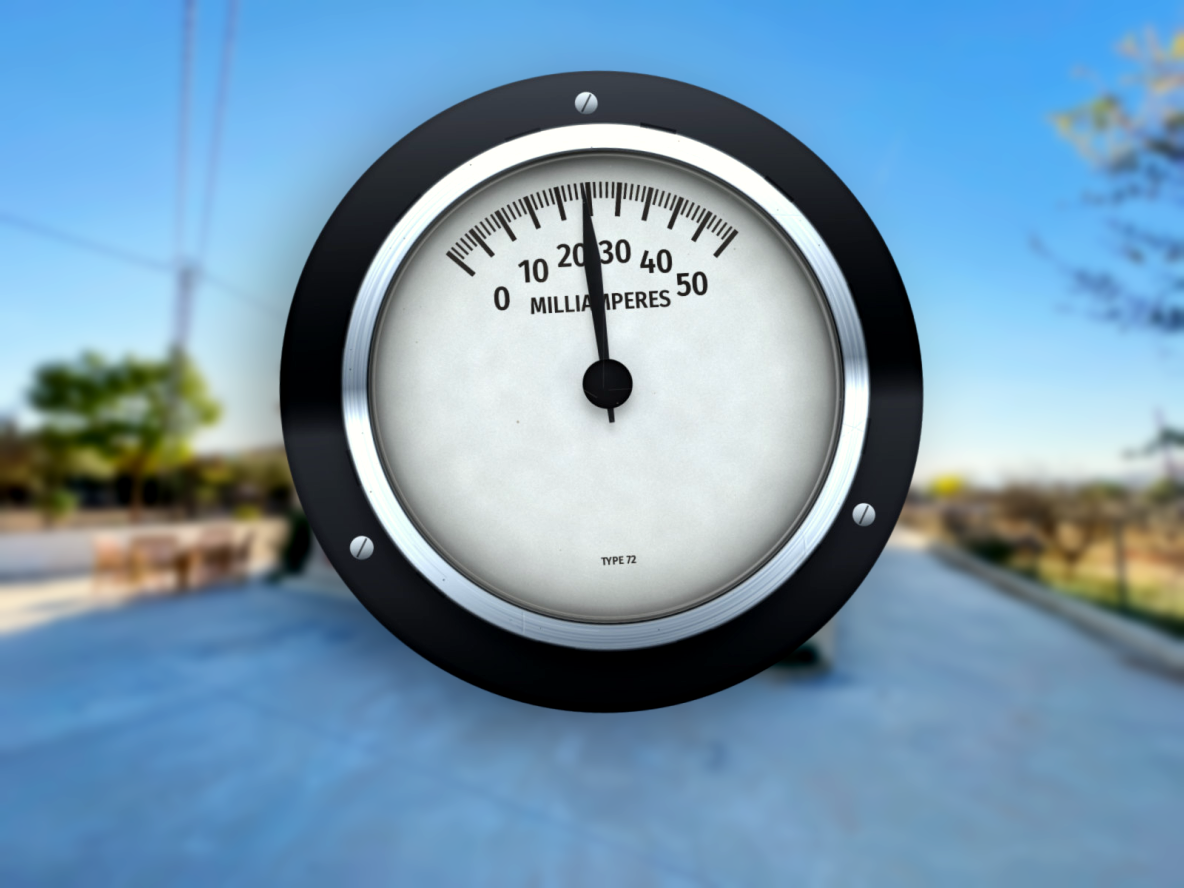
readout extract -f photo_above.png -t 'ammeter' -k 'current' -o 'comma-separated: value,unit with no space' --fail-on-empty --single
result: 24,mA
